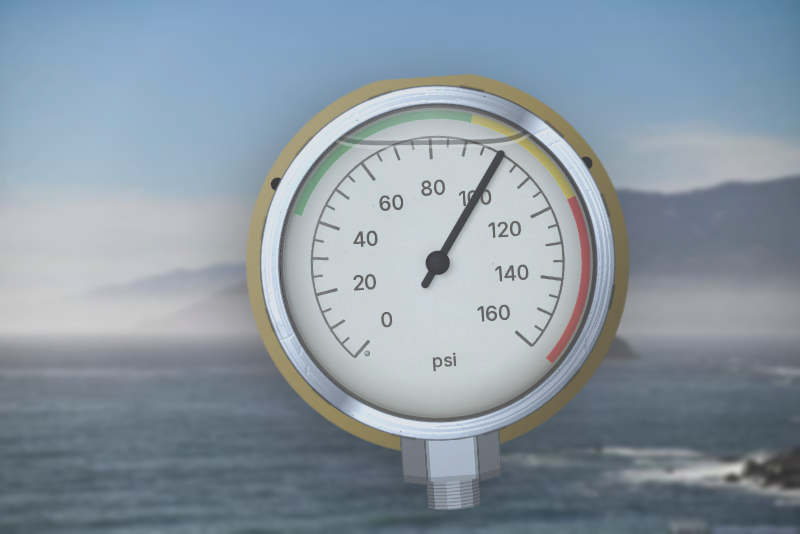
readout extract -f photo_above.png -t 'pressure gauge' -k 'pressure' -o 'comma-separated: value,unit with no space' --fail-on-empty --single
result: 100,psi
